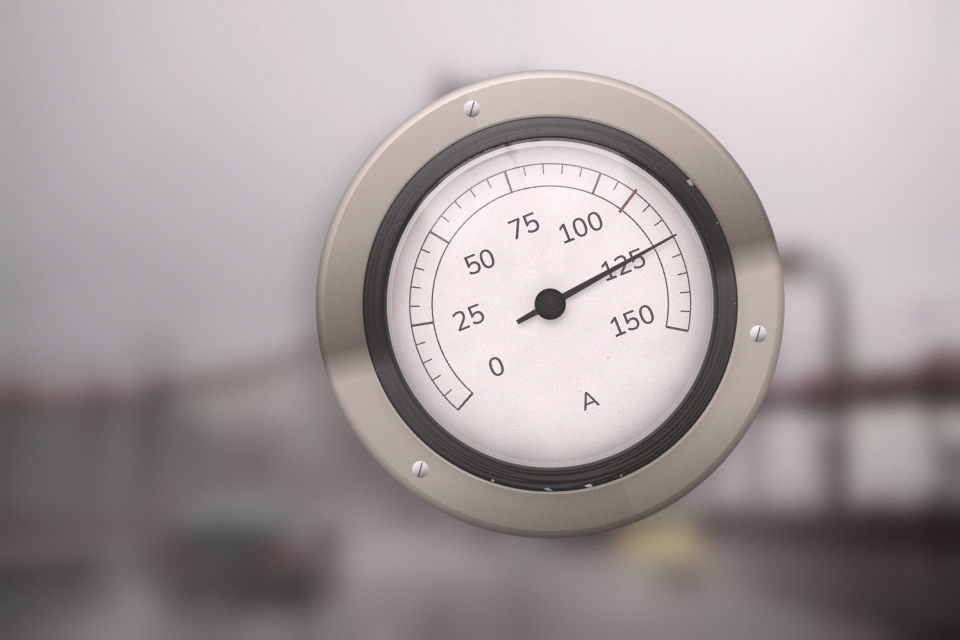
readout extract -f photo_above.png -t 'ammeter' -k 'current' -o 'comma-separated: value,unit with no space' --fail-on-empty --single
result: 125,A
